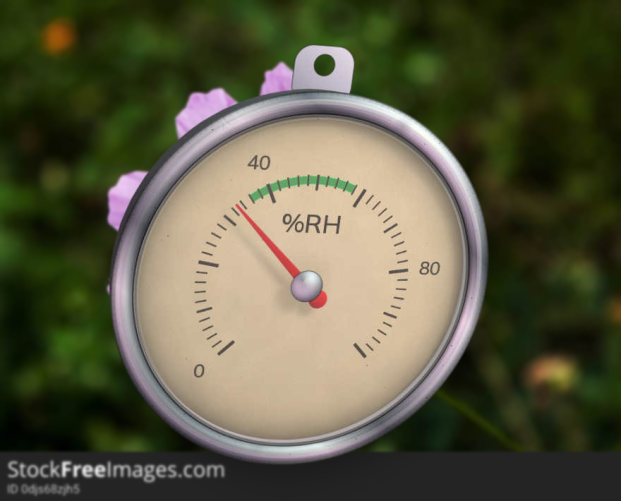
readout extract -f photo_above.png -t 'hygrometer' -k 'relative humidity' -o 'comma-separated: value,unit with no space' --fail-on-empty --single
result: 33,%
